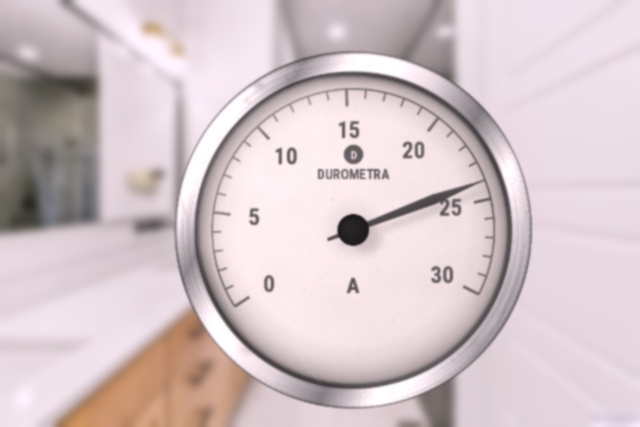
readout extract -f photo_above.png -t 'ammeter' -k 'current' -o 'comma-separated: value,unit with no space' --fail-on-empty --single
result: 24,A
